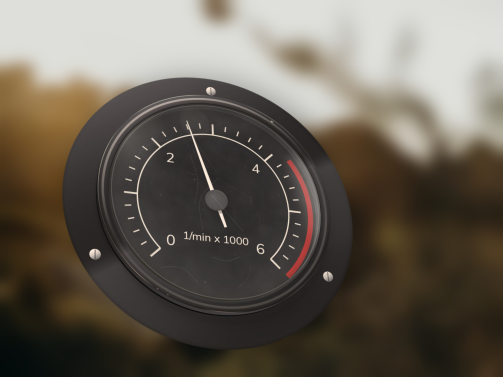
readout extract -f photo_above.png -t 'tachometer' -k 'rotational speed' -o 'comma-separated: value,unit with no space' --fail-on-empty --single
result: 2600,rpm
